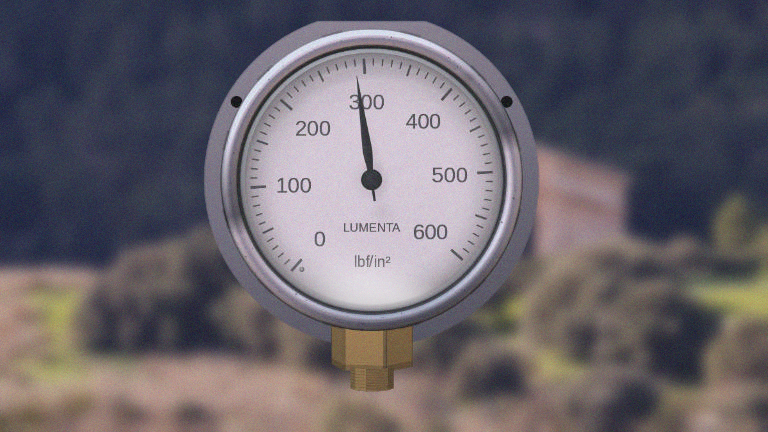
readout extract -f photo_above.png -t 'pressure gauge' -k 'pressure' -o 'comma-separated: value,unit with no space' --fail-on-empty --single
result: 290,psi
